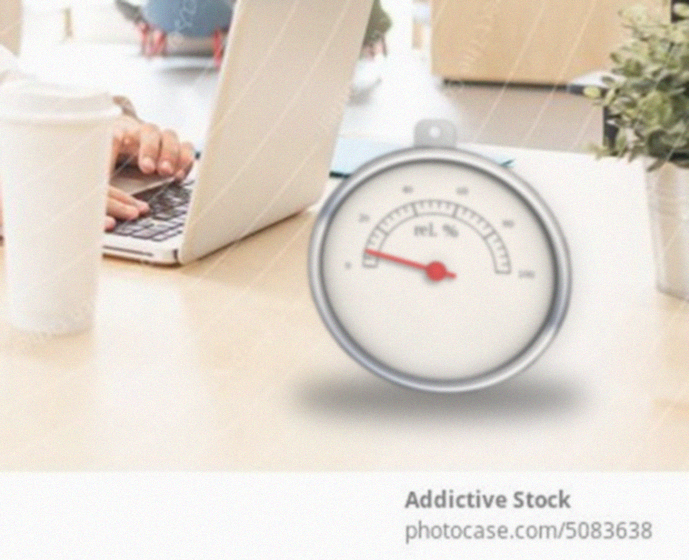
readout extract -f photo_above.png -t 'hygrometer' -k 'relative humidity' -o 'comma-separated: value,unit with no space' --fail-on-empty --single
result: 8,%
